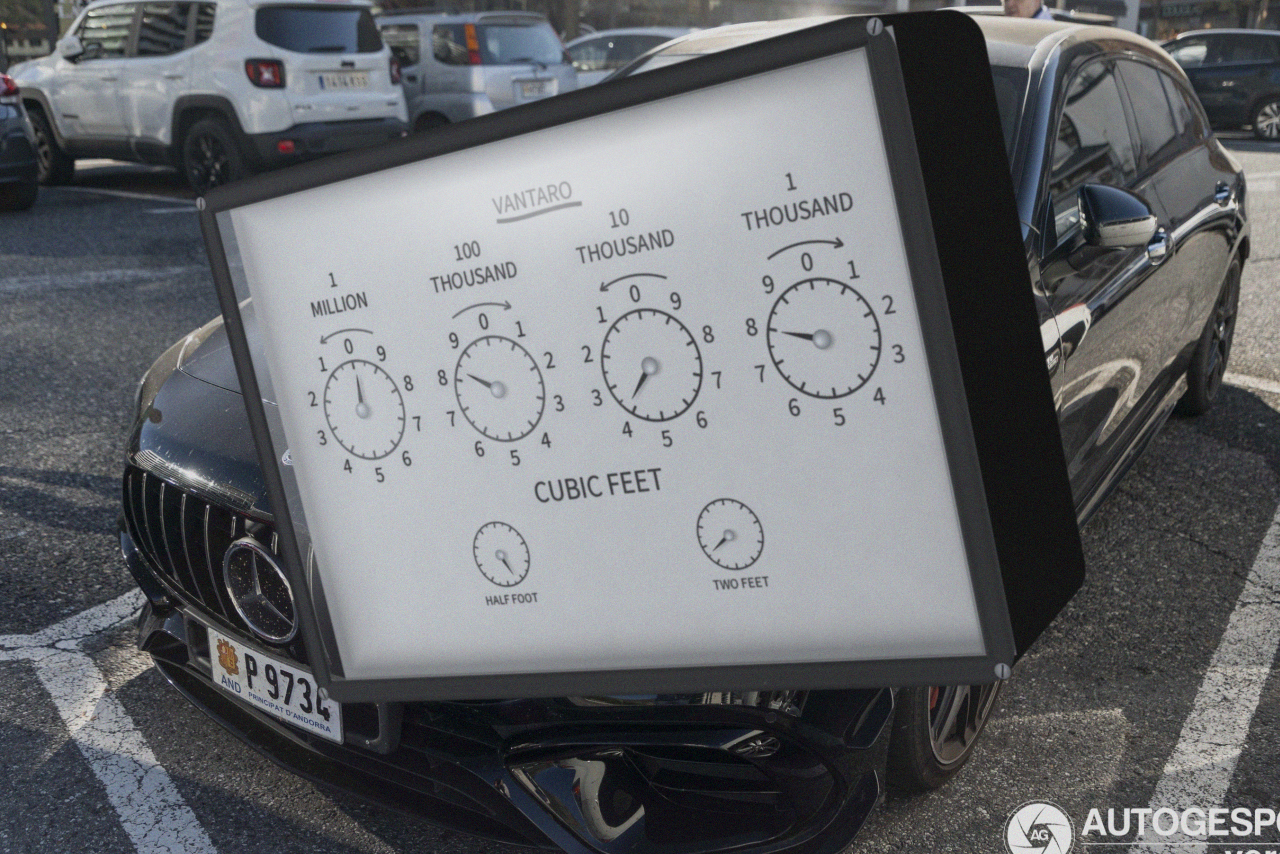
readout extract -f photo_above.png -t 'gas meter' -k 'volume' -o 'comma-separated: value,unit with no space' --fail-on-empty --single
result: 983800,ft³
